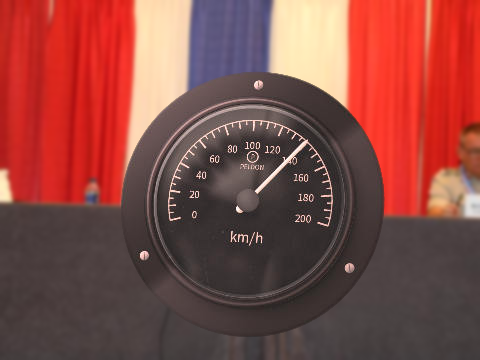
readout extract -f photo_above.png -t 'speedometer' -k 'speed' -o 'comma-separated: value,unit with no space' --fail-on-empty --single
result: 140,km/h
